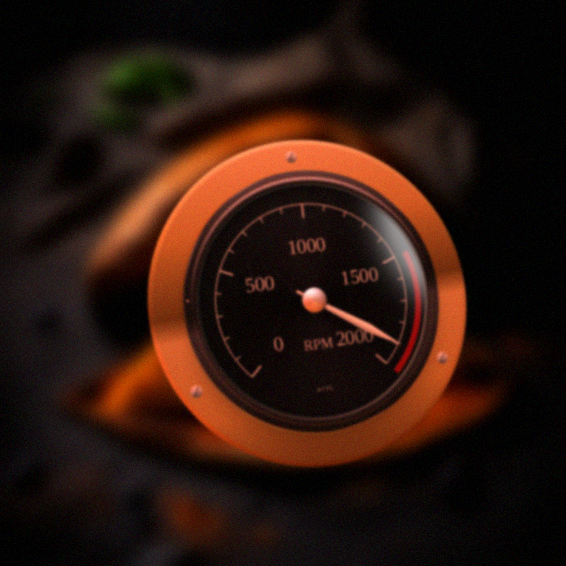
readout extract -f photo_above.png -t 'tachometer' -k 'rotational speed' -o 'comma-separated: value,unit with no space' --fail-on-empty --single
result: 1900,rpm
